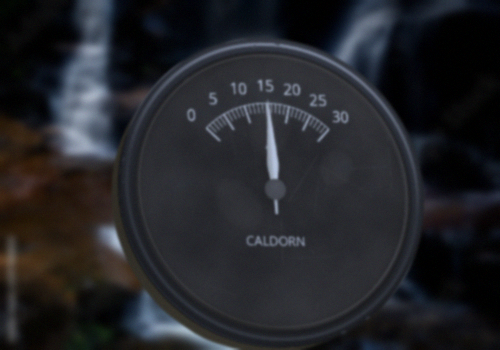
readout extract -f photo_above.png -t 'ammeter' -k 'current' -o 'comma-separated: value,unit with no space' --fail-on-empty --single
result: 15,A
